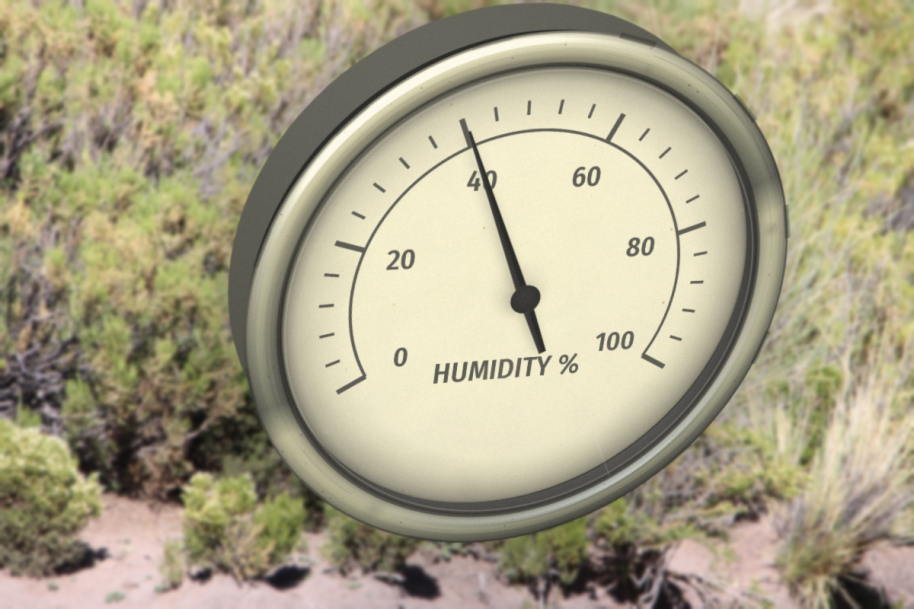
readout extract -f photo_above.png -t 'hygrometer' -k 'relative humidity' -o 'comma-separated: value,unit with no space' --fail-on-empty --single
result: 40,%
